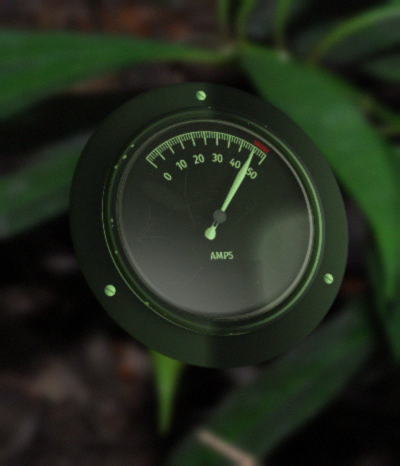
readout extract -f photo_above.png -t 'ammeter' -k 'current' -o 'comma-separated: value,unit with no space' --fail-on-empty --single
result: 45,A
